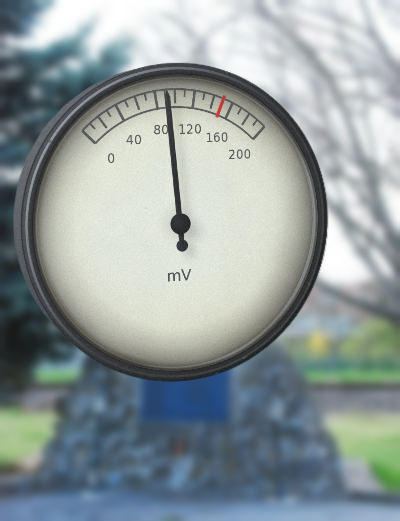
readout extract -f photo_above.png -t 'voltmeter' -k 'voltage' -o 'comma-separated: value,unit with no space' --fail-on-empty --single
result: 90,mV
